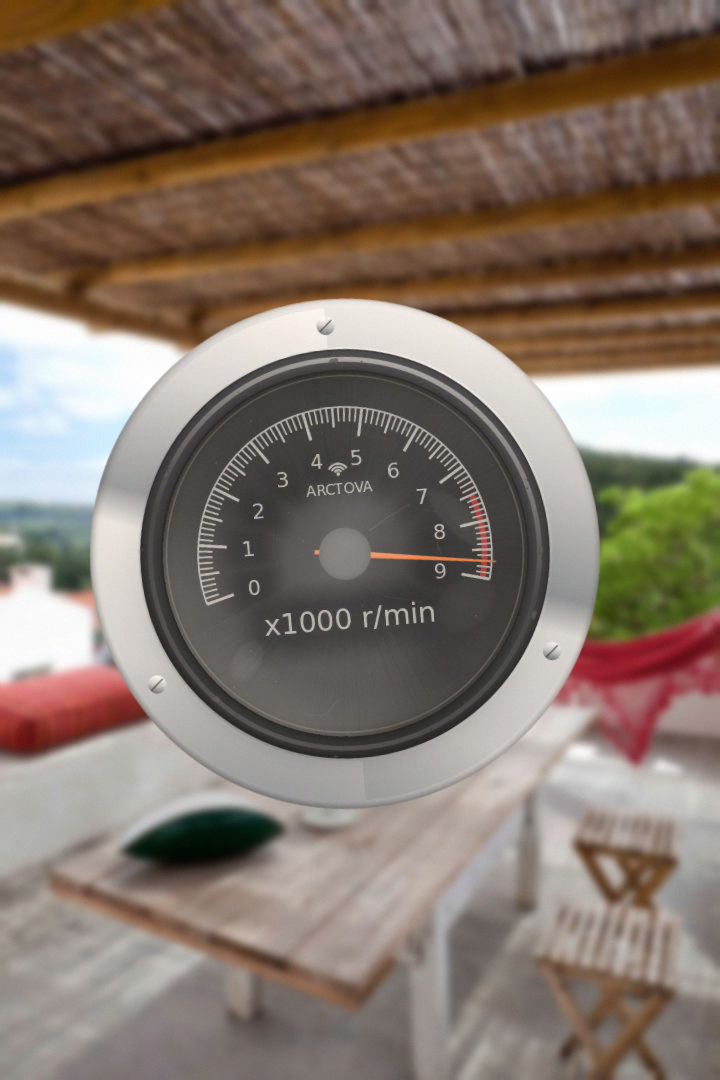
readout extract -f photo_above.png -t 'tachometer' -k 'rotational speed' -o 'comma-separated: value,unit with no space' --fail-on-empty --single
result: 8700,rpm
